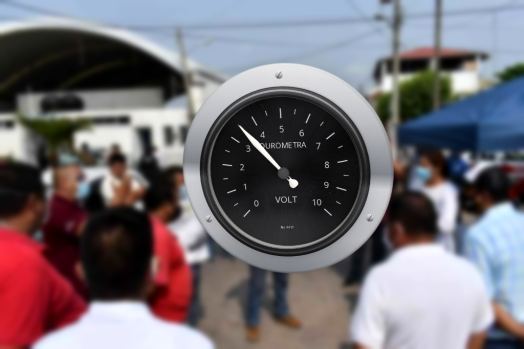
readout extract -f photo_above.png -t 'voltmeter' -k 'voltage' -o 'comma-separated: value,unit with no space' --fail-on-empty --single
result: 3.5,V
